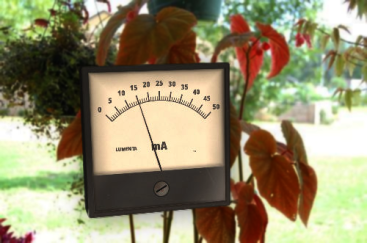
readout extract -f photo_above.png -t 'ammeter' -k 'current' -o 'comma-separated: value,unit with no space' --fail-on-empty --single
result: 15,mA
